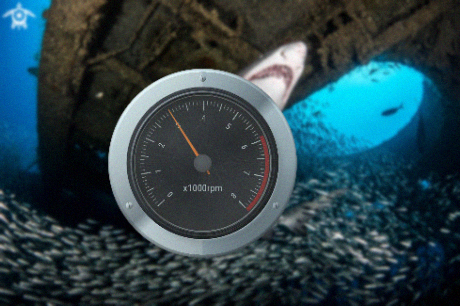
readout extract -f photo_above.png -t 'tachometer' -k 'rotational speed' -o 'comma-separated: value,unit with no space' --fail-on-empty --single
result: 3000,rpm
